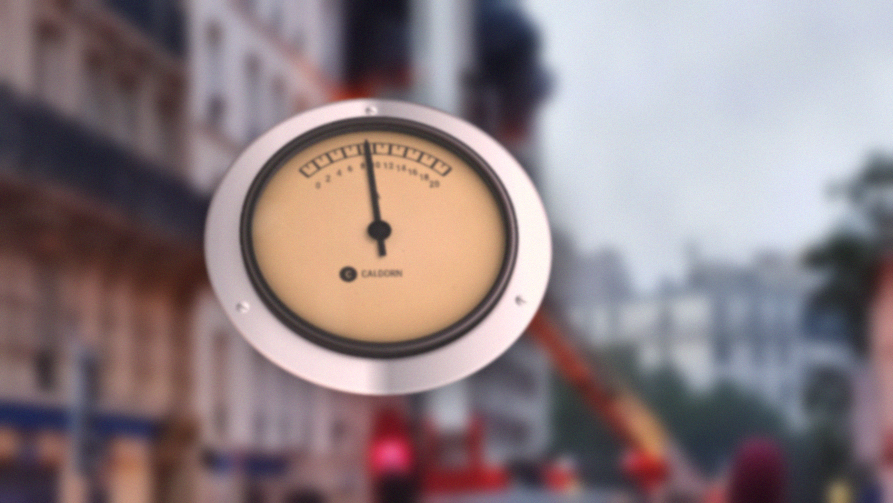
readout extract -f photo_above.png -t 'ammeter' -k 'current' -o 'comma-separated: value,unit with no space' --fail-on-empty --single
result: 9,A
